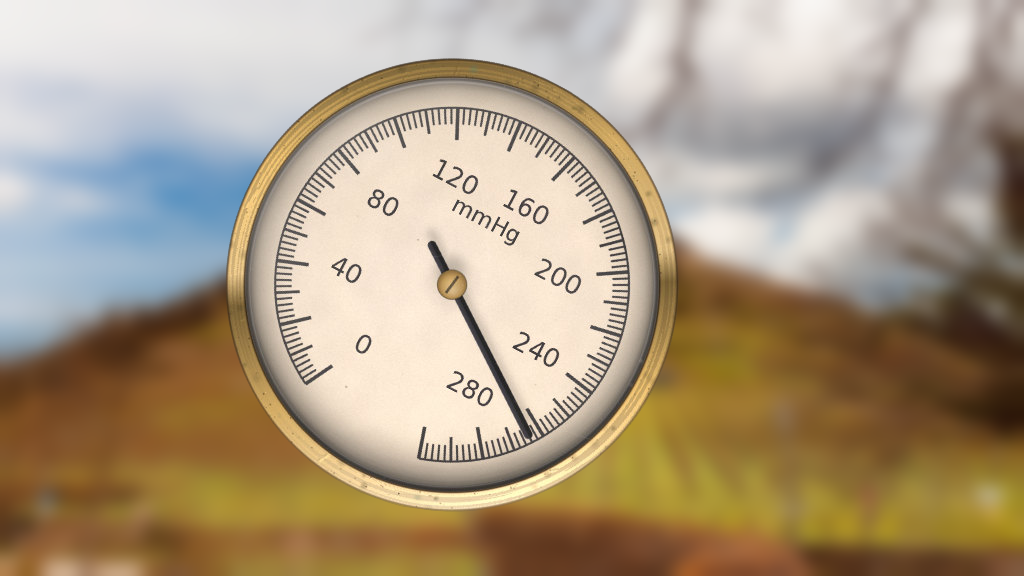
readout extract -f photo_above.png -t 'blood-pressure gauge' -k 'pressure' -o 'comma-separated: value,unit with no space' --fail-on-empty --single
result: 264,mmHg
